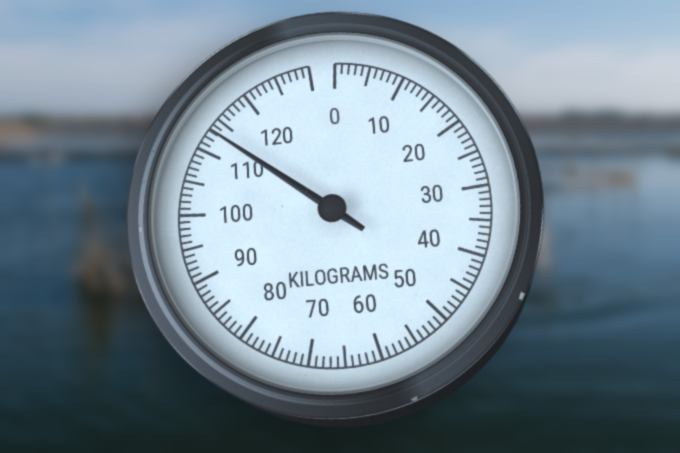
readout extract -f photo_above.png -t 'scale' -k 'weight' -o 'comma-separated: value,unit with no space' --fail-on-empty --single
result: 113,kg
